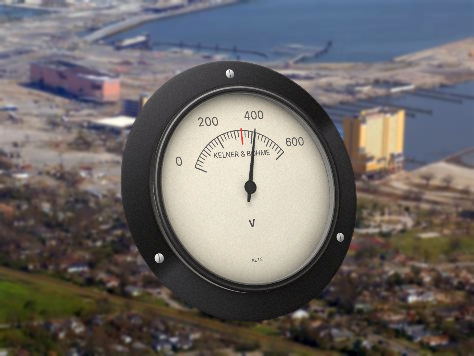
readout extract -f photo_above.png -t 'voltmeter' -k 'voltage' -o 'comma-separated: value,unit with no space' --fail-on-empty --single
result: 400,V
